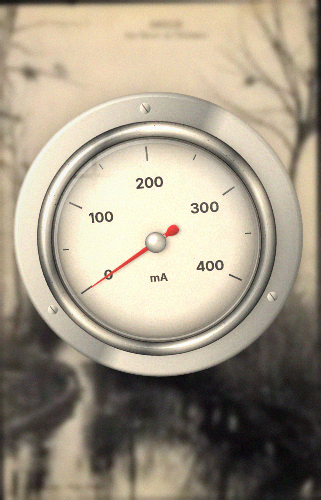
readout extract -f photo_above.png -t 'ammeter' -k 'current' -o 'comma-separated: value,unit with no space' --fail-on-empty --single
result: 0,mA
